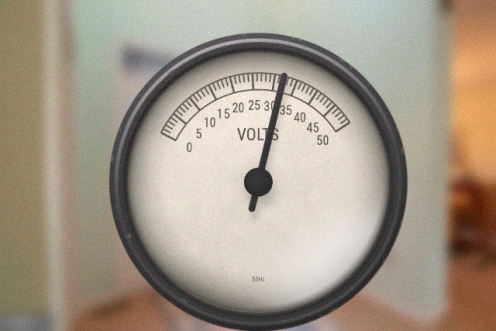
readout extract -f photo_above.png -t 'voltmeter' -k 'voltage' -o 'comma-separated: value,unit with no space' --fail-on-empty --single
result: 32,V
